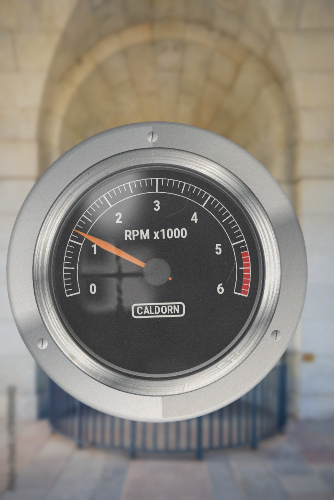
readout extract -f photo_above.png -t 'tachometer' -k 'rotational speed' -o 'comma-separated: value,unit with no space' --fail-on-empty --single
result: 1200,rpm
